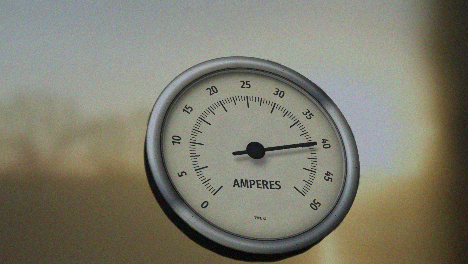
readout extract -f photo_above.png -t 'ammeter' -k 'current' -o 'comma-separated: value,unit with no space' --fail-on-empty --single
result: 40,A
